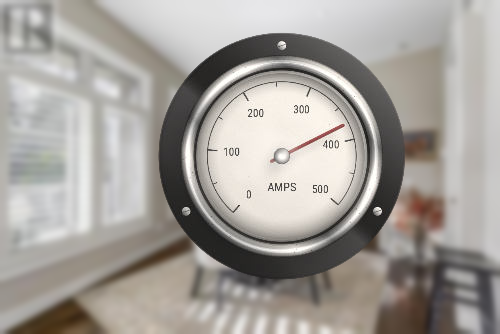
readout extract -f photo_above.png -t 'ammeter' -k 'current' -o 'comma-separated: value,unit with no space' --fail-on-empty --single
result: 375,A
